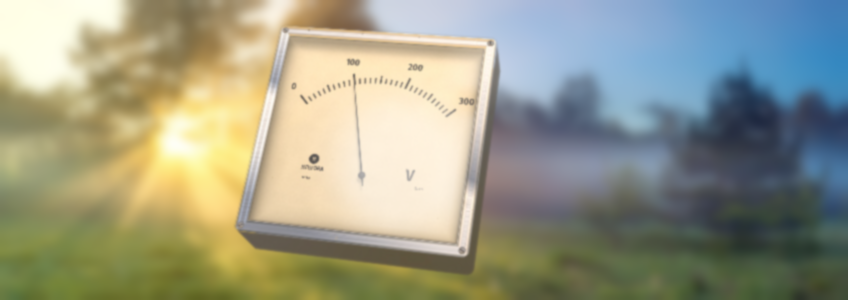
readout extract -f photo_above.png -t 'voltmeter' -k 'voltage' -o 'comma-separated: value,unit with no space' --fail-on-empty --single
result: 100,V
